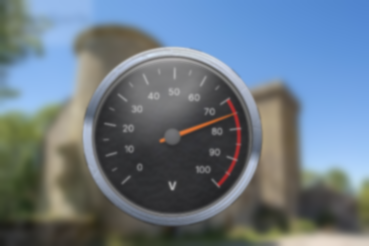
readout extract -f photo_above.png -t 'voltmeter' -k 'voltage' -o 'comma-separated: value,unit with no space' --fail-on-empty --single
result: 75,V
